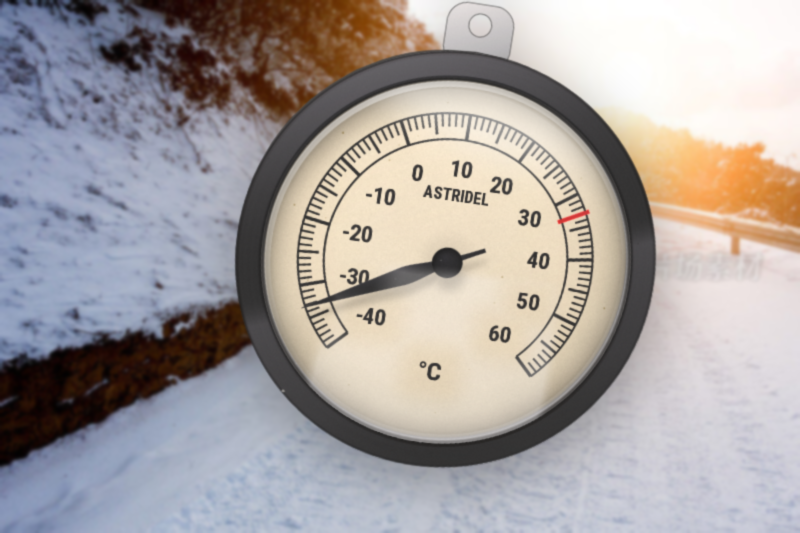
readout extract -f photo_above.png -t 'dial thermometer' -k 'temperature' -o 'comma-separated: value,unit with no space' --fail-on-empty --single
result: -33,°C
